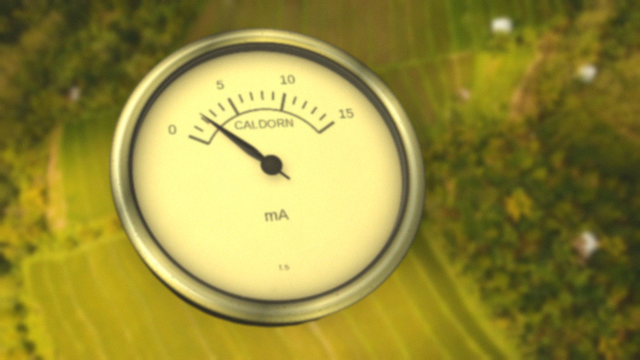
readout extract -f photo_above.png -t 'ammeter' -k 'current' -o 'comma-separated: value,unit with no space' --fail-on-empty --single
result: 2,mA
